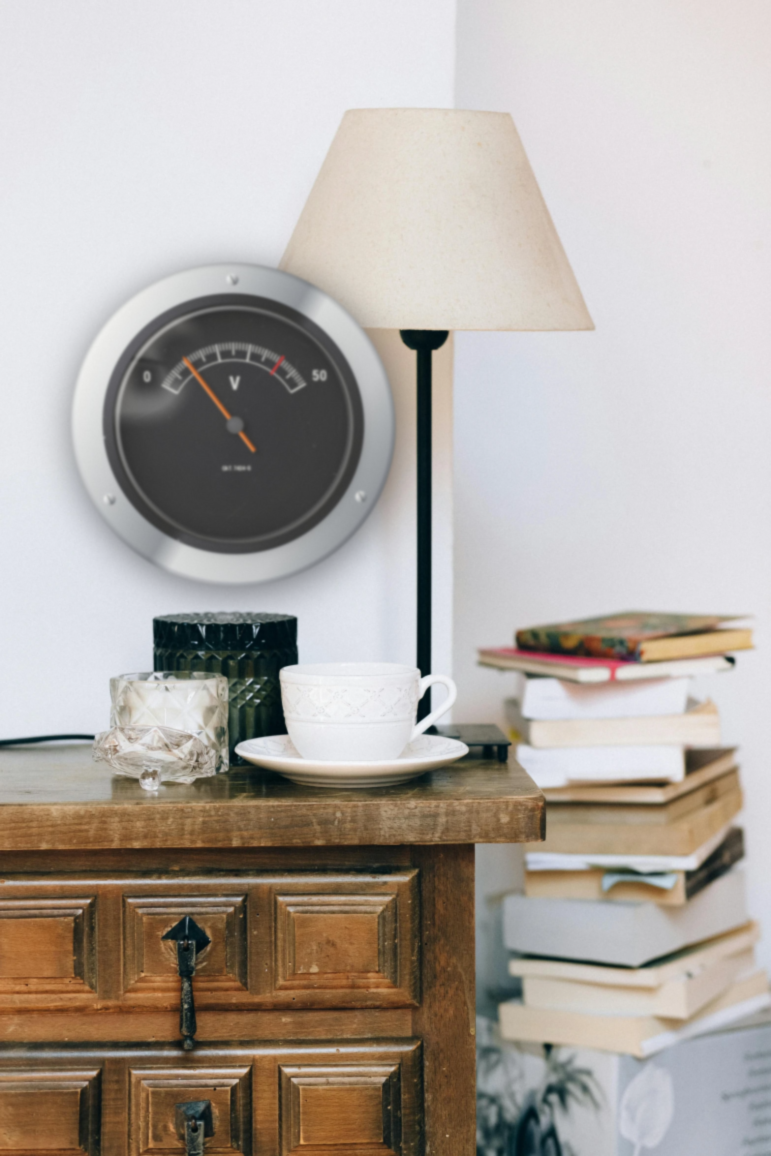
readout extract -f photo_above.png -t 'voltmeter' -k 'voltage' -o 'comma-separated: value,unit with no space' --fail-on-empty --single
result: 10,V
